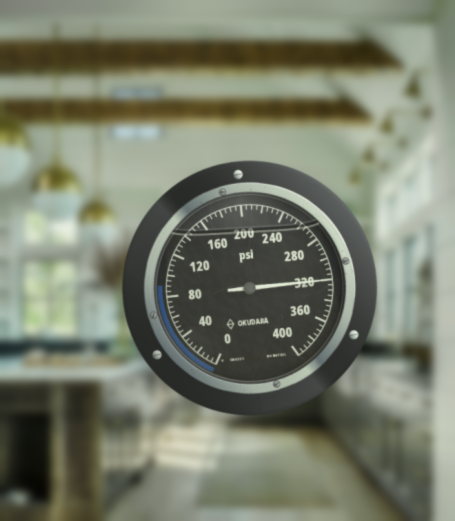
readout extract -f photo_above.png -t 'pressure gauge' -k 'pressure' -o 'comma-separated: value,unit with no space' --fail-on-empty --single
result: 320,psi
